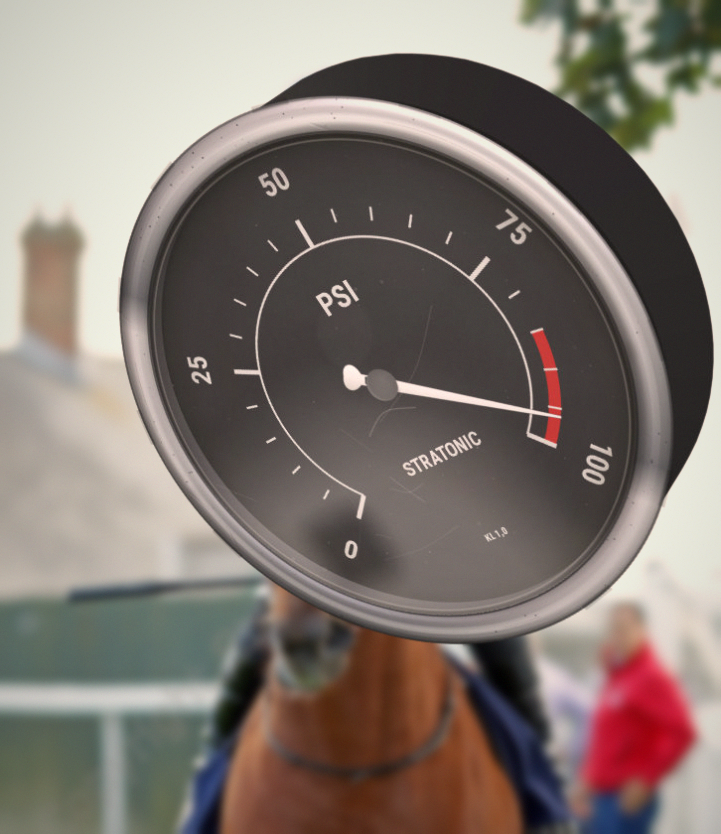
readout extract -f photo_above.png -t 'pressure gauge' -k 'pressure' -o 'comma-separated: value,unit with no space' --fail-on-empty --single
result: 95,psi
